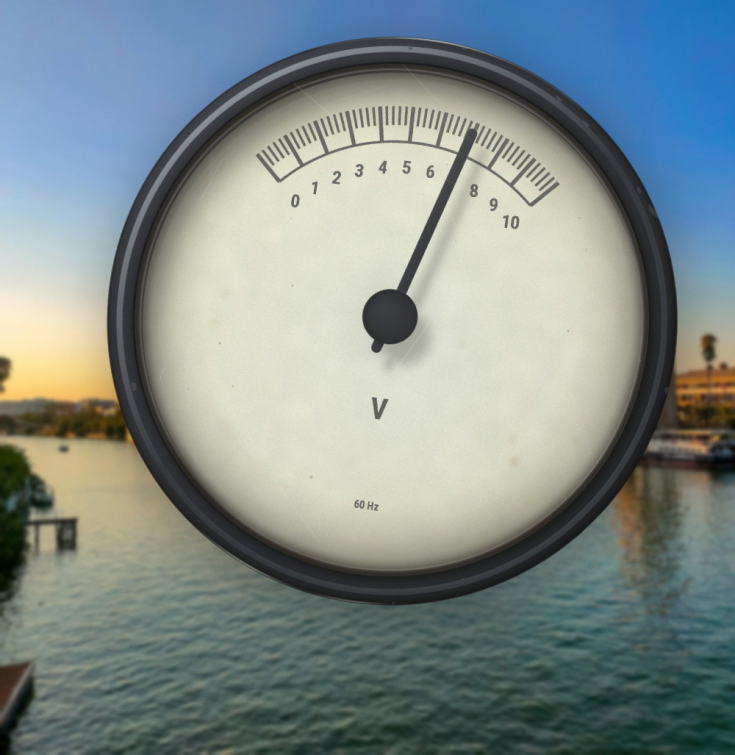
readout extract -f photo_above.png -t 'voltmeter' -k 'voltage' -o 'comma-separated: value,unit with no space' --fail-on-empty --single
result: 7,V
